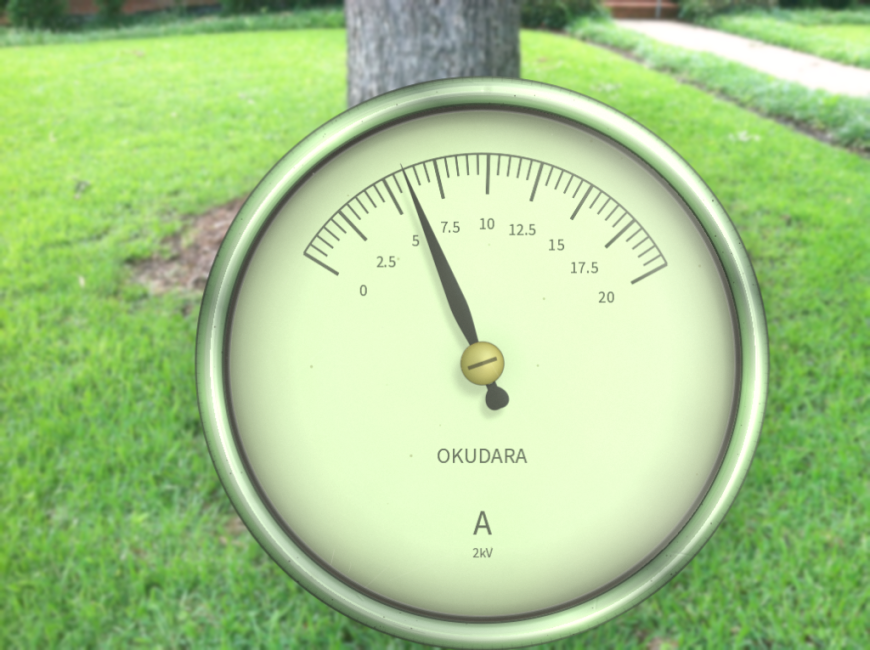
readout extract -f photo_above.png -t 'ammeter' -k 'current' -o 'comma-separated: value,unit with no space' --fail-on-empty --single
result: 6,A
